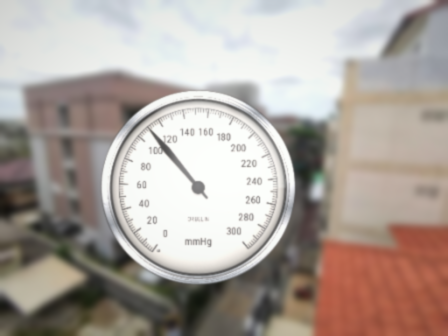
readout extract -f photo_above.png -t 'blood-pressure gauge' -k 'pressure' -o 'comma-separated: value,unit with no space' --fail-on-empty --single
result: 110,mmHg
